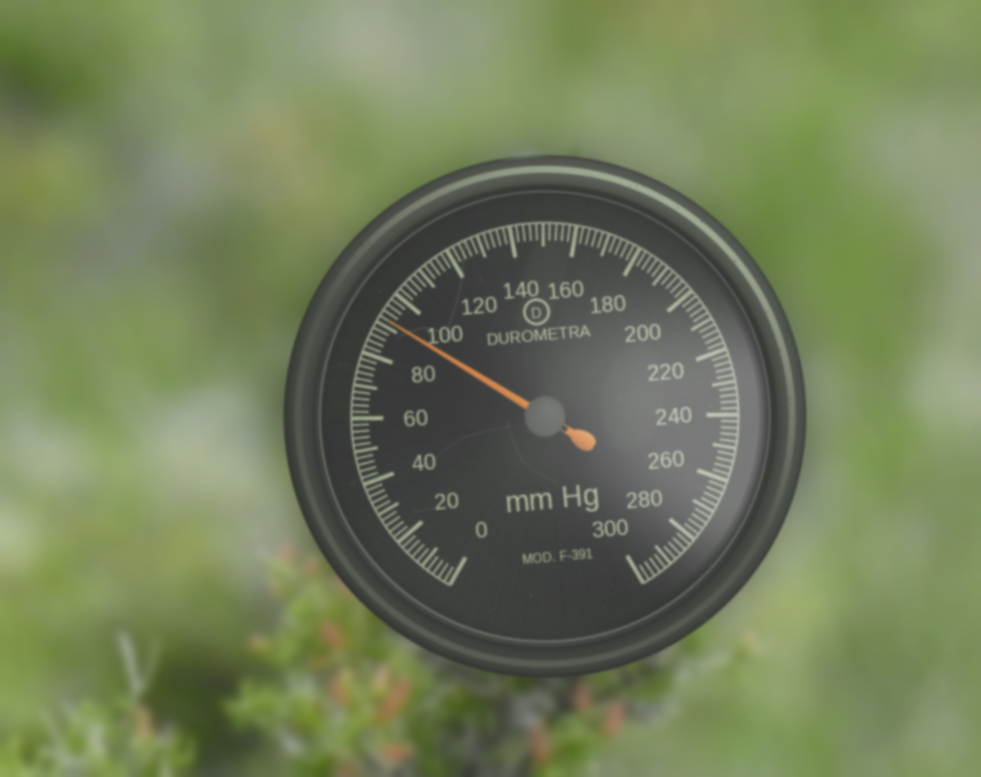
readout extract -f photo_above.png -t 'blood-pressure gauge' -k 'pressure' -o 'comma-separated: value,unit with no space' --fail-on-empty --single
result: 92,mmHg
